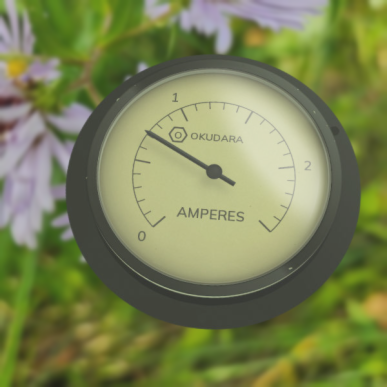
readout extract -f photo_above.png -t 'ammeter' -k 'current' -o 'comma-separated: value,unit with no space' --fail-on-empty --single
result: 0.7,A
